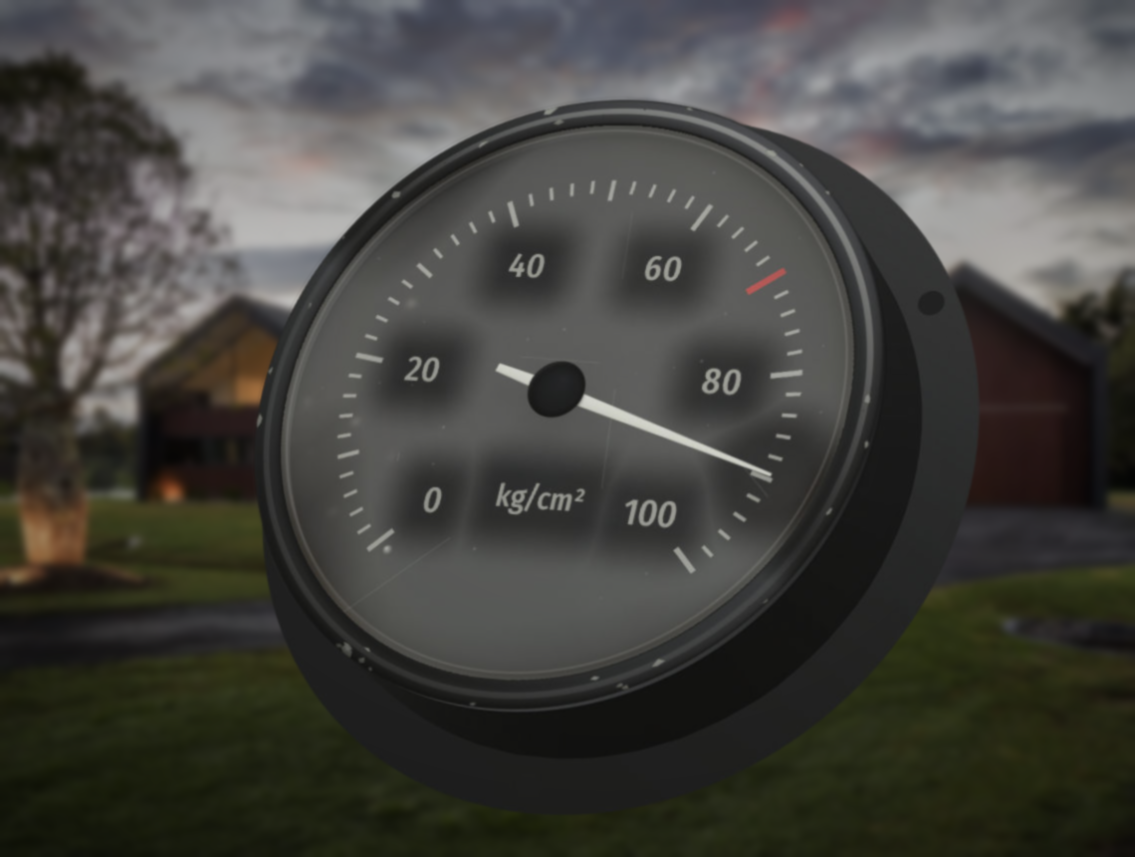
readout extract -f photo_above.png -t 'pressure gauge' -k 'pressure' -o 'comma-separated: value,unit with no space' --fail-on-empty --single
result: 90,kg/cm²
